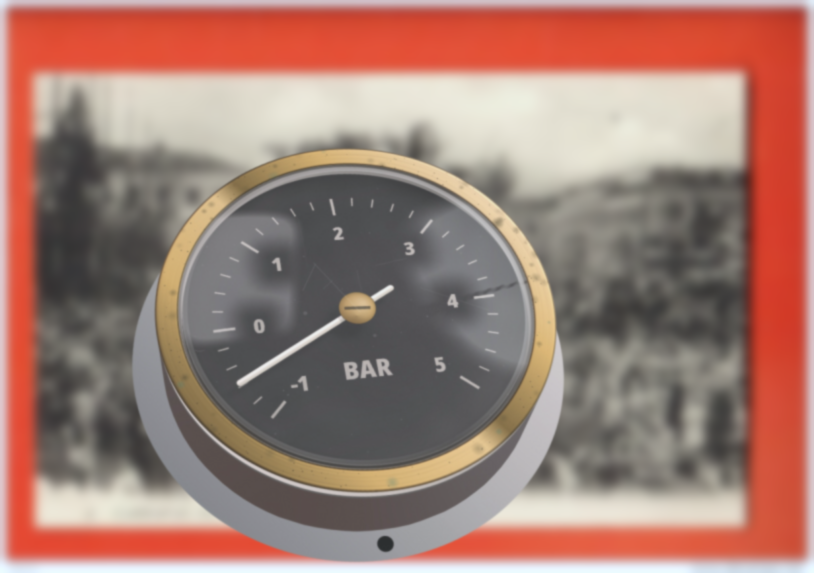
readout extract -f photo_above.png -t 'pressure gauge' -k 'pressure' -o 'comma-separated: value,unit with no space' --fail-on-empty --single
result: -0.6,bar
